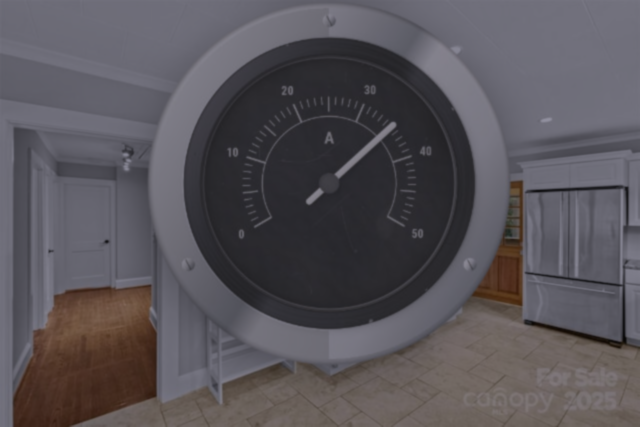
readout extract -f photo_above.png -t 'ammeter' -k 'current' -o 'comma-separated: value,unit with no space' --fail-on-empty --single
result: 35,A
